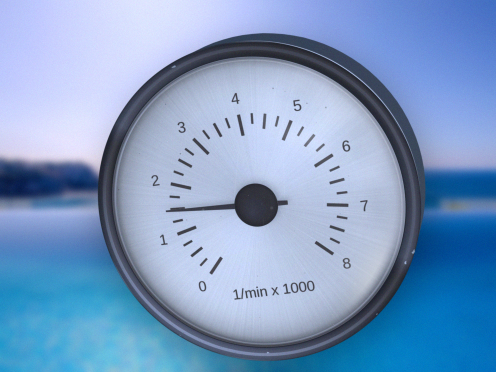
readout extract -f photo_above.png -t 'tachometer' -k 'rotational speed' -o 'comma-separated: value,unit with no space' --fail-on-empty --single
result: 1500,rpm
